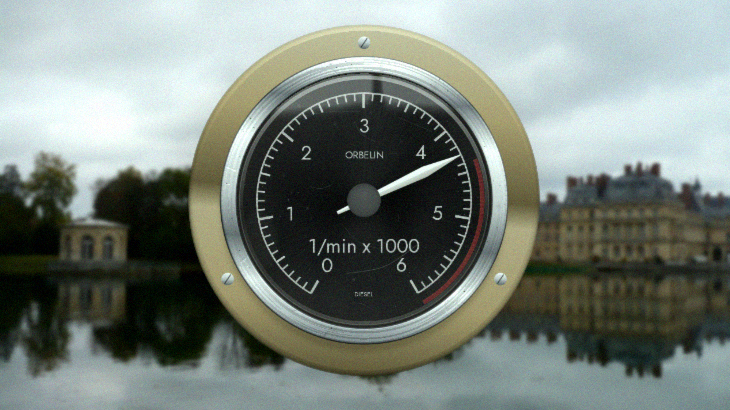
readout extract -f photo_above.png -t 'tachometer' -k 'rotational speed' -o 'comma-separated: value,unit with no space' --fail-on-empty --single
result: 4300,rpm
